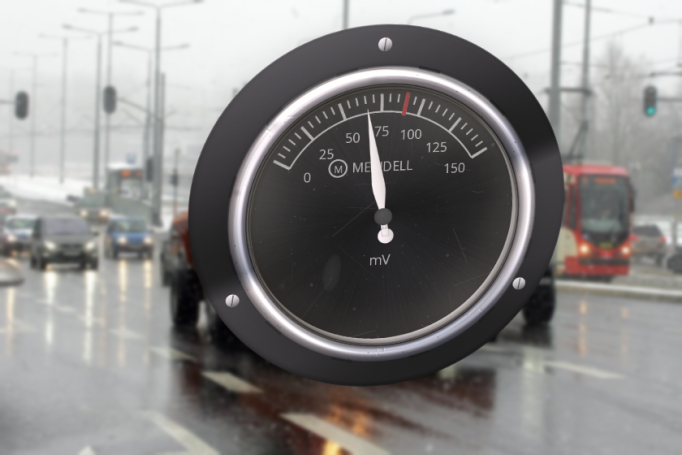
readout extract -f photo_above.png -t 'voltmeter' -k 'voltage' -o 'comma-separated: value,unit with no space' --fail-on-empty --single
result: 65,mV
